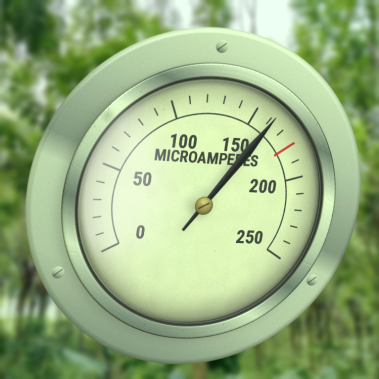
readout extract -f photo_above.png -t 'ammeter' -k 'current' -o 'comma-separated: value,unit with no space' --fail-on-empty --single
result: 160,µA
